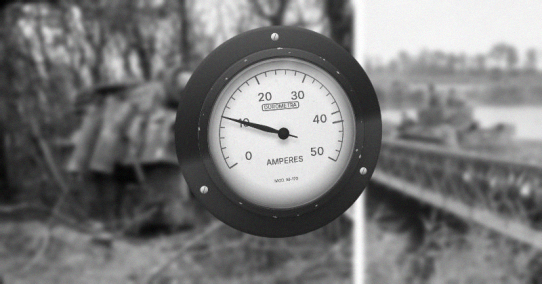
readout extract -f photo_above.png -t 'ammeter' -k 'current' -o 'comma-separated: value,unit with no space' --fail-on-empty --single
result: 10,A
